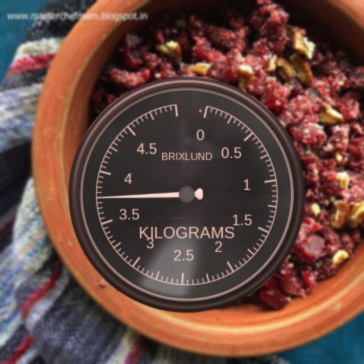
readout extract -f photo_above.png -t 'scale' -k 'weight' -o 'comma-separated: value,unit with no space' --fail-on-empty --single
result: 3.75,kg
